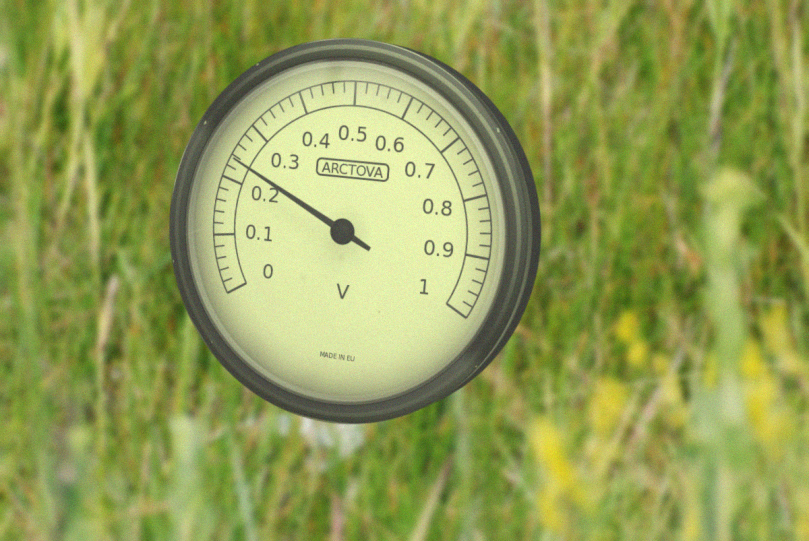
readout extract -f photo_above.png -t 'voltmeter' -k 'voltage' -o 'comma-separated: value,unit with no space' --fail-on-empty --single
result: 0.24,V
